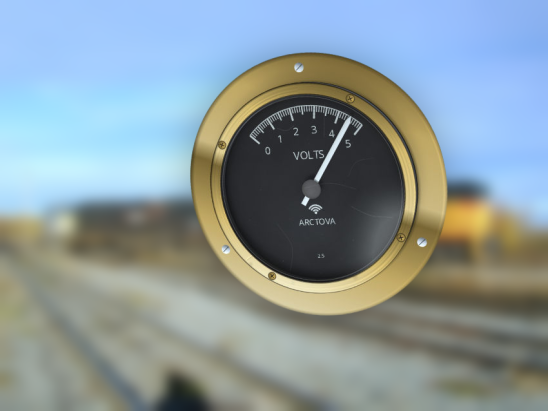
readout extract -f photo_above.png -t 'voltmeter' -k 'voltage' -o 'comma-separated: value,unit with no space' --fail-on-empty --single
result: 4.5,V
